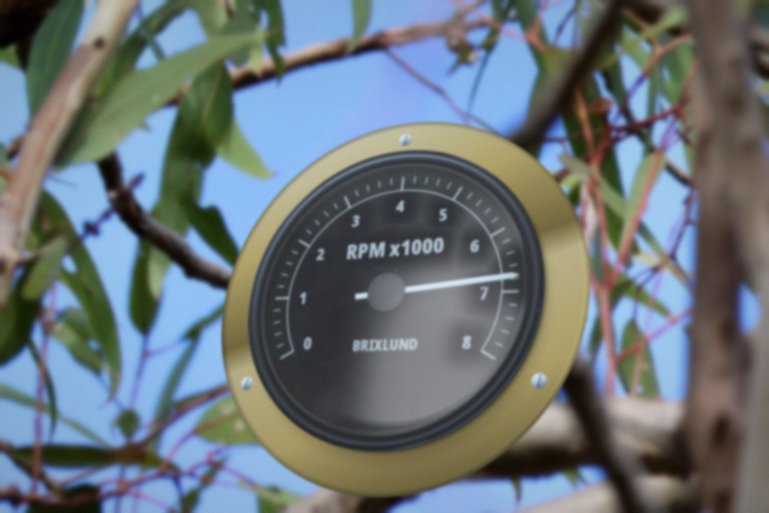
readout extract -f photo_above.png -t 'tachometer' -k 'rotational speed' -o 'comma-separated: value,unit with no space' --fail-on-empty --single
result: 6800,rpm
